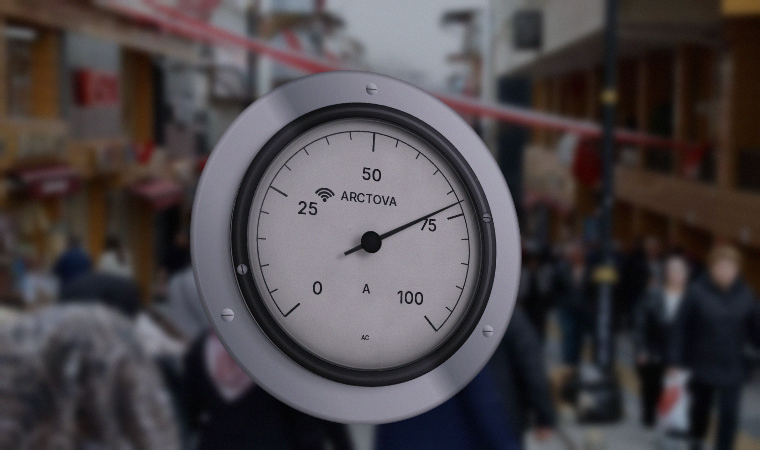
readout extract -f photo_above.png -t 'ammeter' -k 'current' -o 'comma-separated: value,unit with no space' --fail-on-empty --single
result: 72.5,A
